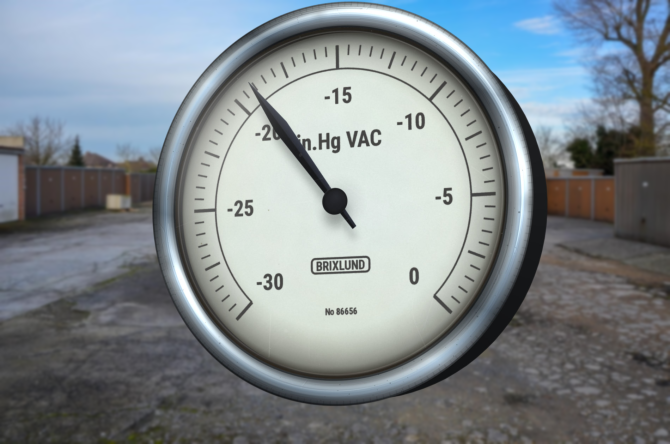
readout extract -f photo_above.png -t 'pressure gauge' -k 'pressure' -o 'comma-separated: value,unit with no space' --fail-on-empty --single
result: -19,inHg
